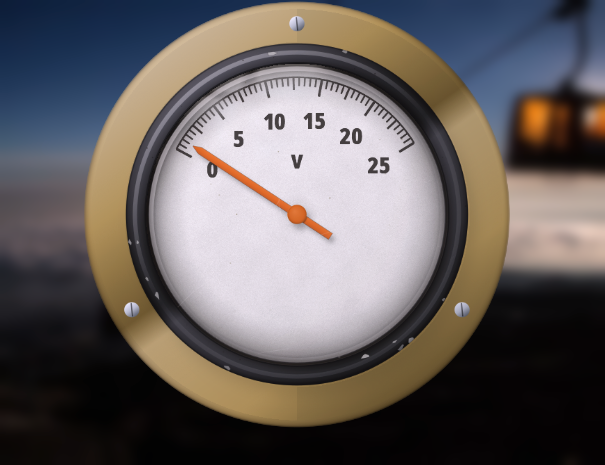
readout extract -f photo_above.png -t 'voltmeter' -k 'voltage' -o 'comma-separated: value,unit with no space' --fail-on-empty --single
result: 1,V
